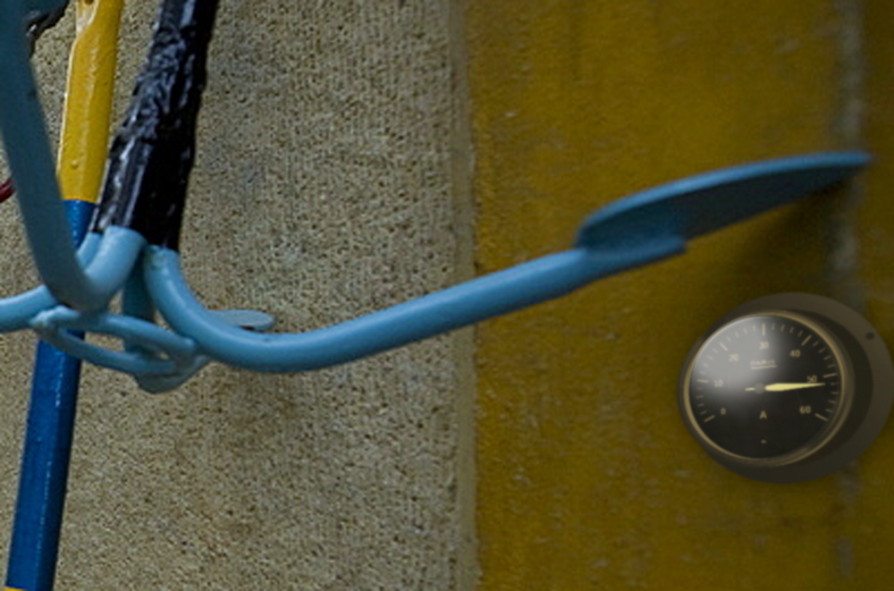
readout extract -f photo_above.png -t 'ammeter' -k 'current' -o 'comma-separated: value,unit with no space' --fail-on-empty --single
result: 52,A
